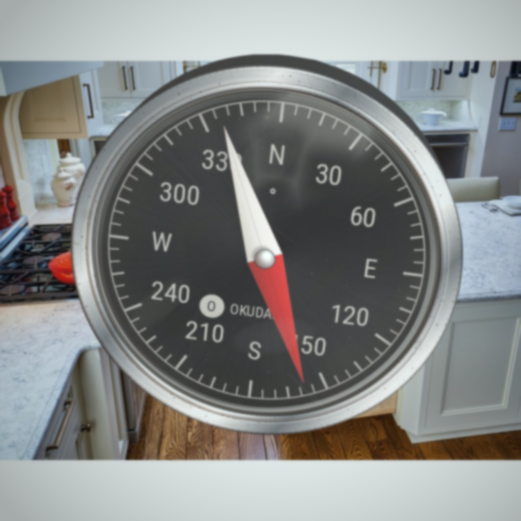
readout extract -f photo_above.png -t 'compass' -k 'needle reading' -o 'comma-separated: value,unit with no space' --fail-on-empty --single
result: 157.5,°
